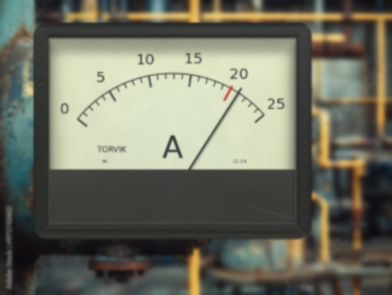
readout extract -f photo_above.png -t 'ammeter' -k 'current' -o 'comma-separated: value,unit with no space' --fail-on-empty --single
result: 21,A
